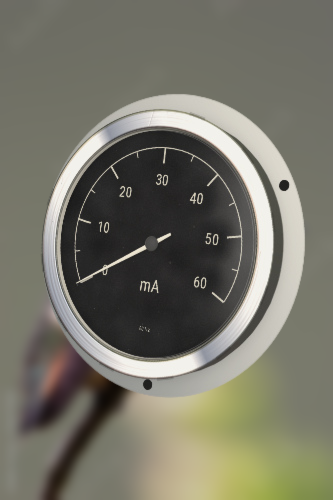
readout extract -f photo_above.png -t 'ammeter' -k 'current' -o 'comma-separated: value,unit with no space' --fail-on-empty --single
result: 0,mA
